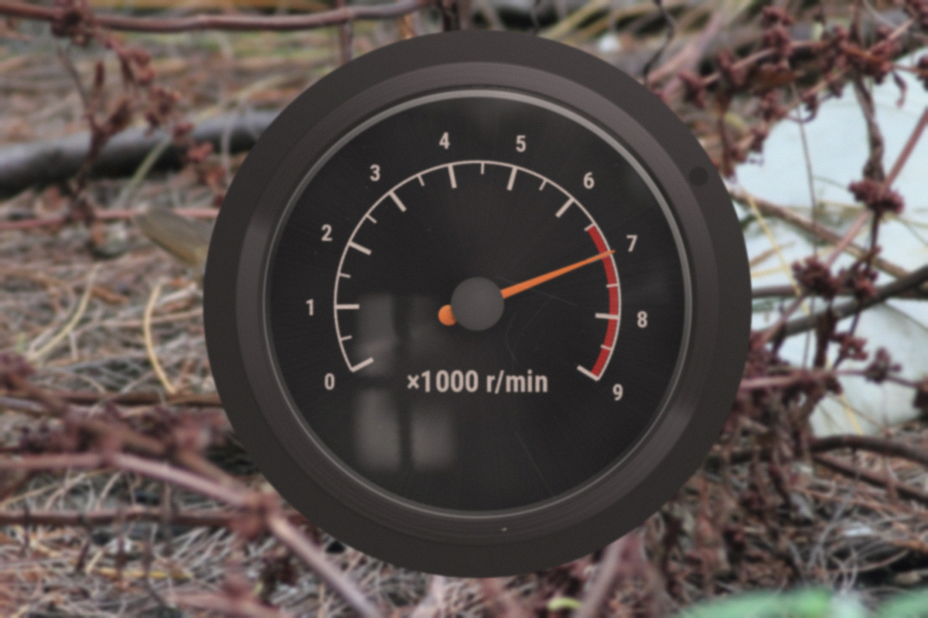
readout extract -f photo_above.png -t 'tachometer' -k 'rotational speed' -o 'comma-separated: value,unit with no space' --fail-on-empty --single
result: 7000,rpm
